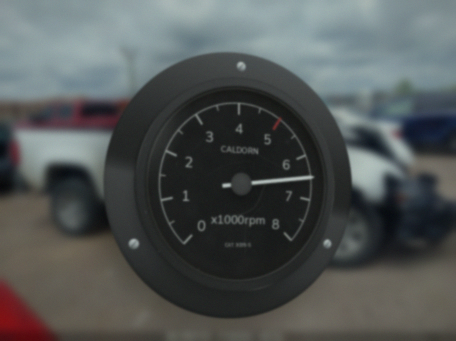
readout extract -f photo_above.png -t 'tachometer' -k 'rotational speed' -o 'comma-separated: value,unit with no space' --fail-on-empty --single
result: 6500,rpm
